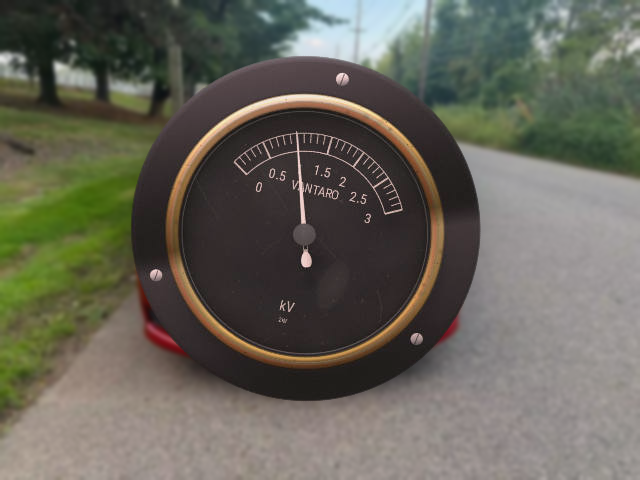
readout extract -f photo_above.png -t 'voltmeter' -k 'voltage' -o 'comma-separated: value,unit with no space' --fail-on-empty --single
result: 1,kV
